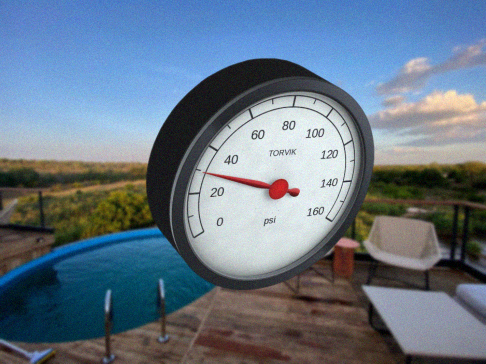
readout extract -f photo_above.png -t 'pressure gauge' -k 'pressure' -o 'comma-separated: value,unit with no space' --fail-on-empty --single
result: 30,psi
